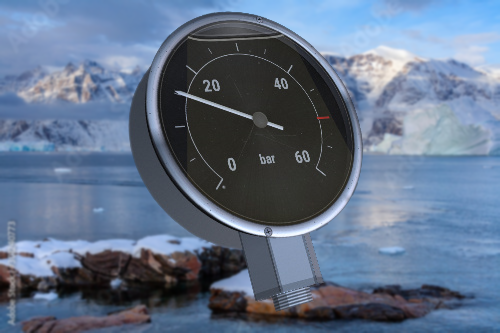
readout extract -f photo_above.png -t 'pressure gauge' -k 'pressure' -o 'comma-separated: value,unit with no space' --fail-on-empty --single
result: 15,bar
